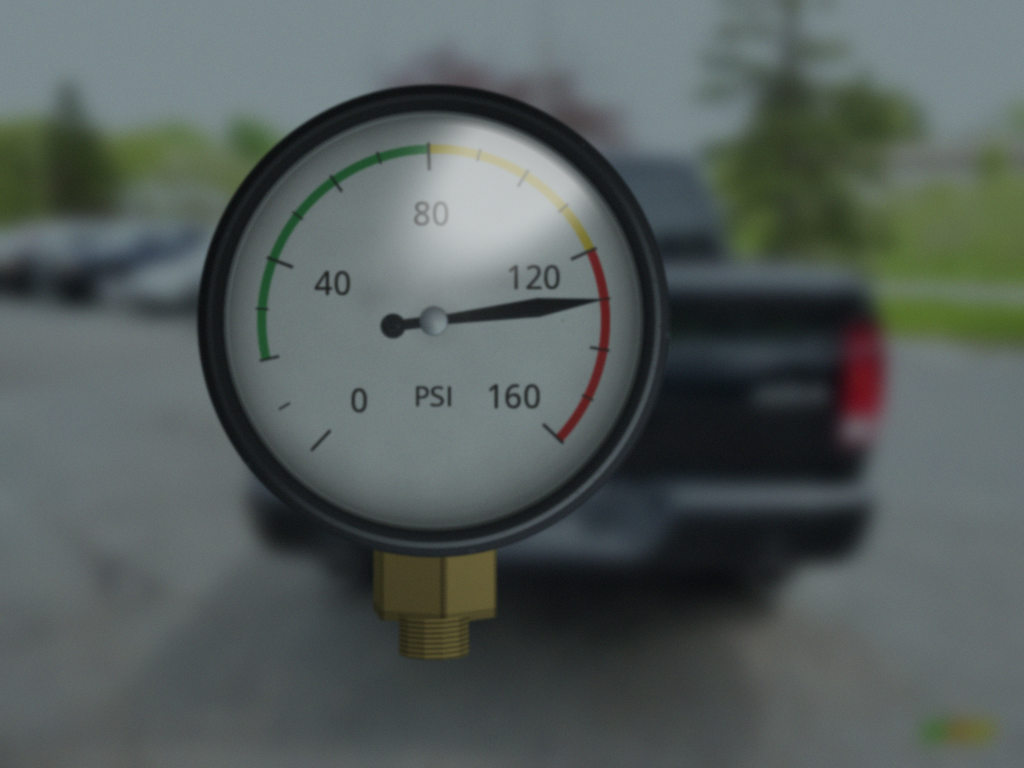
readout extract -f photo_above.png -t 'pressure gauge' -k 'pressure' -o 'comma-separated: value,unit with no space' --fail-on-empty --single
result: 130,psi
